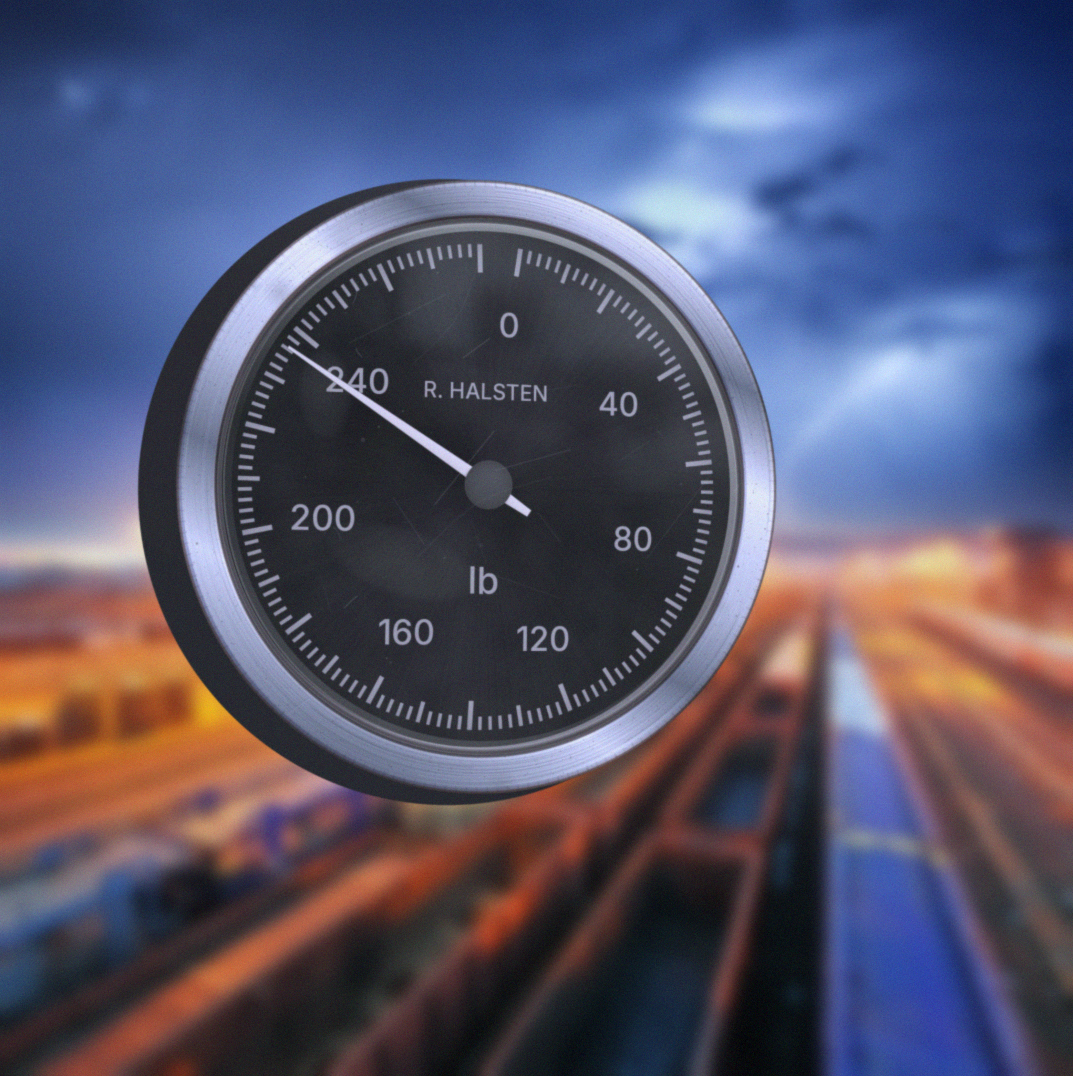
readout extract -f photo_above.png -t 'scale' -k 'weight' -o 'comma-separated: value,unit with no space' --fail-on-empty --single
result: 236,lb
